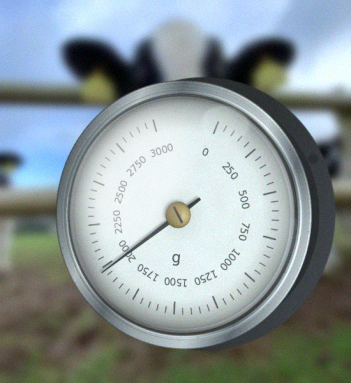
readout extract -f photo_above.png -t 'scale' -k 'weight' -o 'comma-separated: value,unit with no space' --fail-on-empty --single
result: 1975,g
